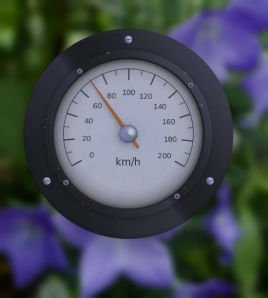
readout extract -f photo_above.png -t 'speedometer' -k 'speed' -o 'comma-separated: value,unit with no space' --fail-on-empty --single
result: 70,km/h
